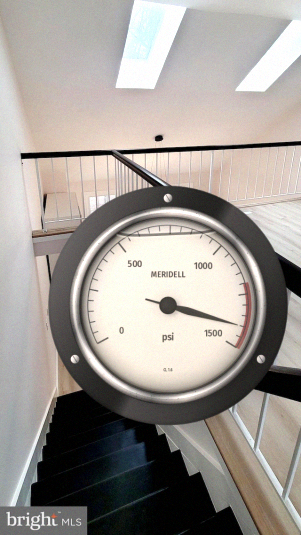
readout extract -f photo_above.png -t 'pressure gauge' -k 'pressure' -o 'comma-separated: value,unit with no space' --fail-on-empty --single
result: 1400,psi
